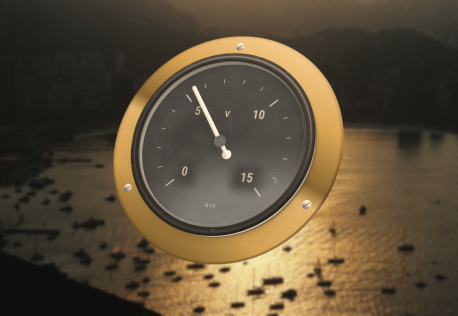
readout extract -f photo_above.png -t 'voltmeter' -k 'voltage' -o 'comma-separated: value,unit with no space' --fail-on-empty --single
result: 5.5,V
